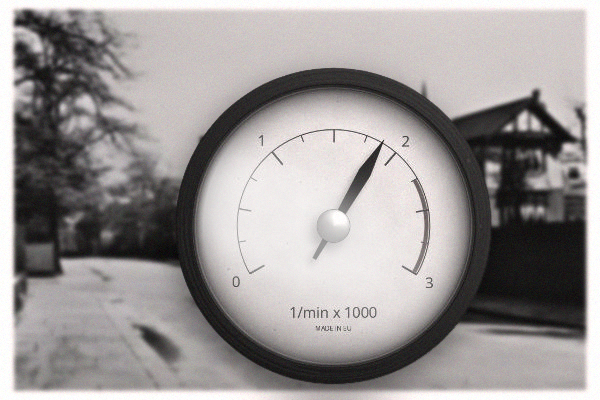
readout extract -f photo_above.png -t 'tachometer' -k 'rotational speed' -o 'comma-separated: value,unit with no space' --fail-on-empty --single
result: 1875,rpm
